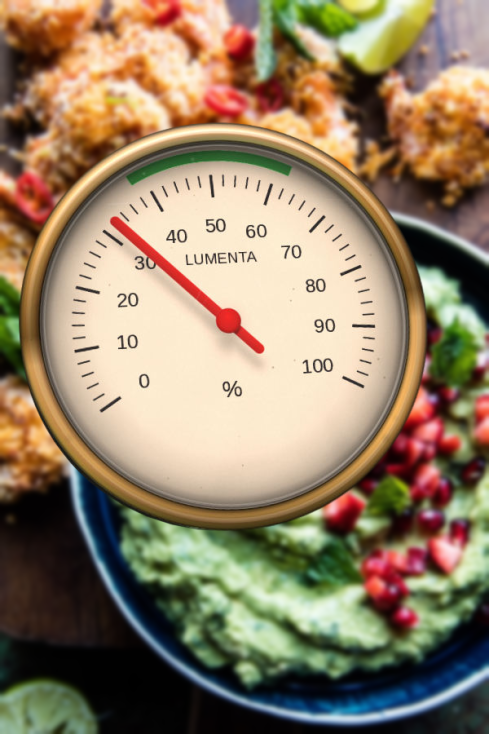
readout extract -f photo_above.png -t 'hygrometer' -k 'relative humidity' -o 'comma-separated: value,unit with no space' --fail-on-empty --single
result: 32,%
